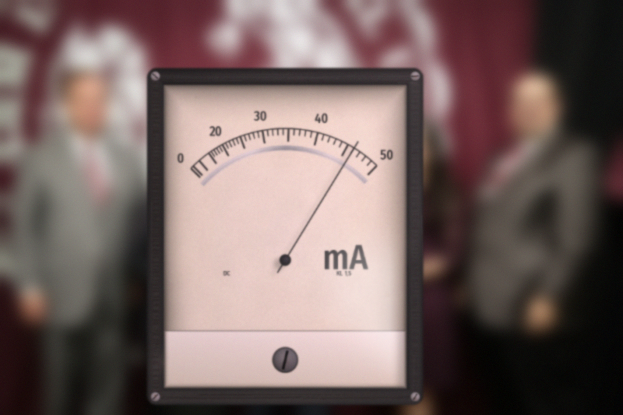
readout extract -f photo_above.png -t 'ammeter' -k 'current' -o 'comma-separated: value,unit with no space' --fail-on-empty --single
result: 46,mA
